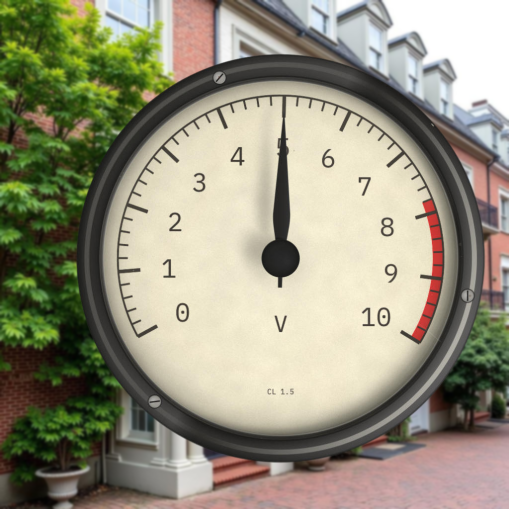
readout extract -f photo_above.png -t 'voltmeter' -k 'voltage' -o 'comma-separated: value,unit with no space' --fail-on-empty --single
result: 5,V
